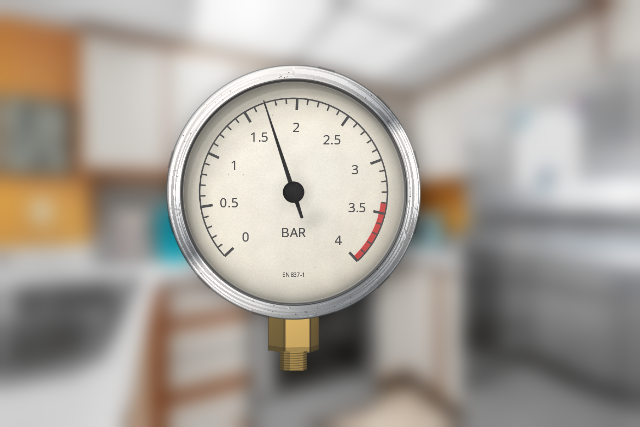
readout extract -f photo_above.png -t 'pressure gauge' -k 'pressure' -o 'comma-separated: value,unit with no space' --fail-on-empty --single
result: 1.7,bar
